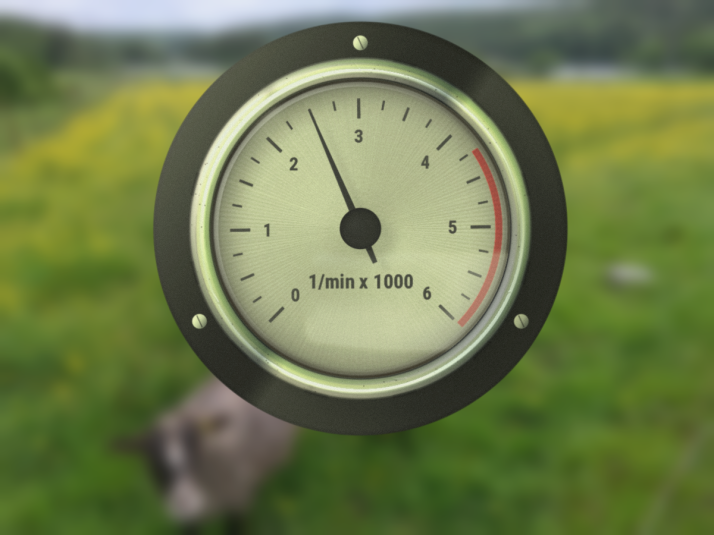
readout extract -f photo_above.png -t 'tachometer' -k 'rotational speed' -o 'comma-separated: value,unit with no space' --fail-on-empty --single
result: 2500,rpm
